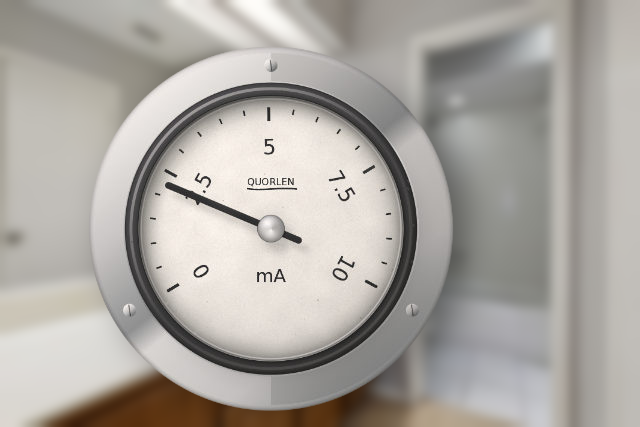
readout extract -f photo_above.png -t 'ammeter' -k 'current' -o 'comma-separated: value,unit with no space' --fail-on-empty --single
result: 2.25,mA
